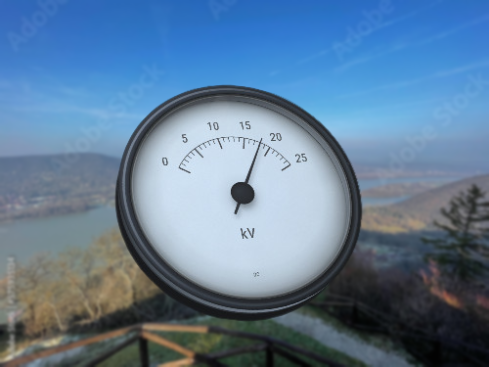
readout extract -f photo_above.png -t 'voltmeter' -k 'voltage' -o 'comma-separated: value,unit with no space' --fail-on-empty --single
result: 18,kV
